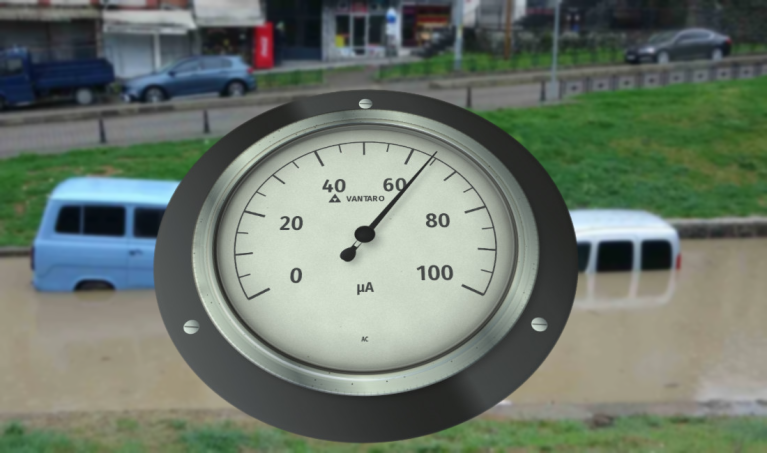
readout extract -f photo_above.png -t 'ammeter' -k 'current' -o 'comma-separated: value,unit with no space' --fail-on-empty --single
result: 65,µA
